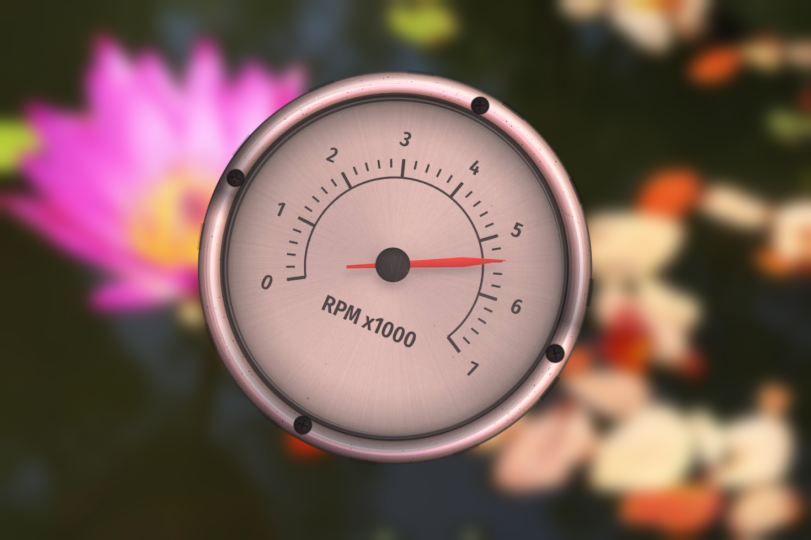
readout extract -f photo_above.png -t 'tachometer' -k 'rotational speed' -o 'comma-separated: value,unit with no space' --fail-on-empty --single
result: 5400,rpm
